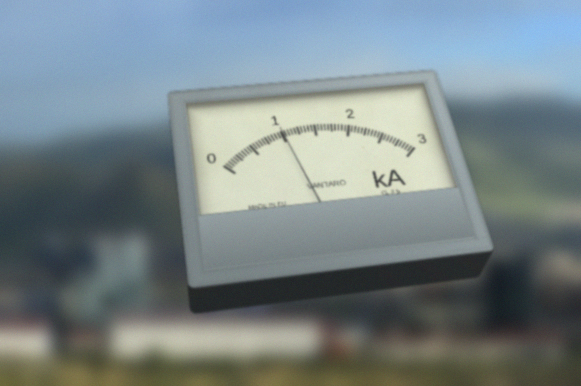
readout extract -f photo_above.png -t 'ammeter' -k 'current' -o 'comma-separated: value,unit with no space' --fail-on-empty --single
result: 1,kA
